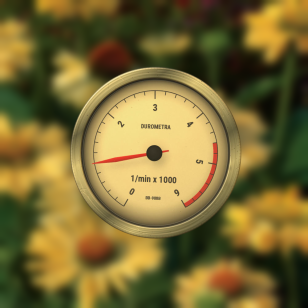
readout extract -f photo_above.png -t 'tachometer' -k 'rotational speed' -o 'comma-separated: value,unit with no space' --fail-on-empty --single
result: 1000,rpm
